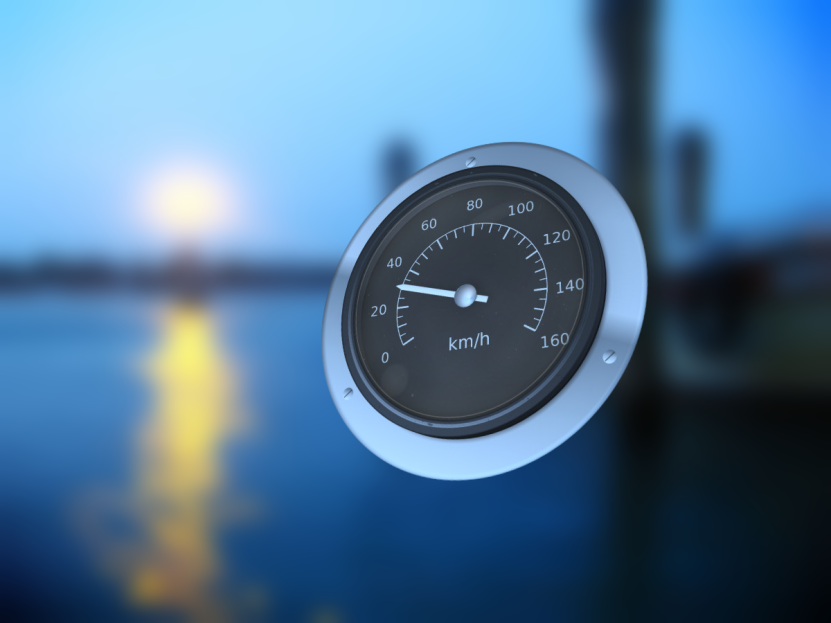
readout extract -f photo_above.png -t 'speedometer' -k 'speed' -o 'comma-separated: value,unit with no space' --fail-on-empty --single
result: 30,km/h
